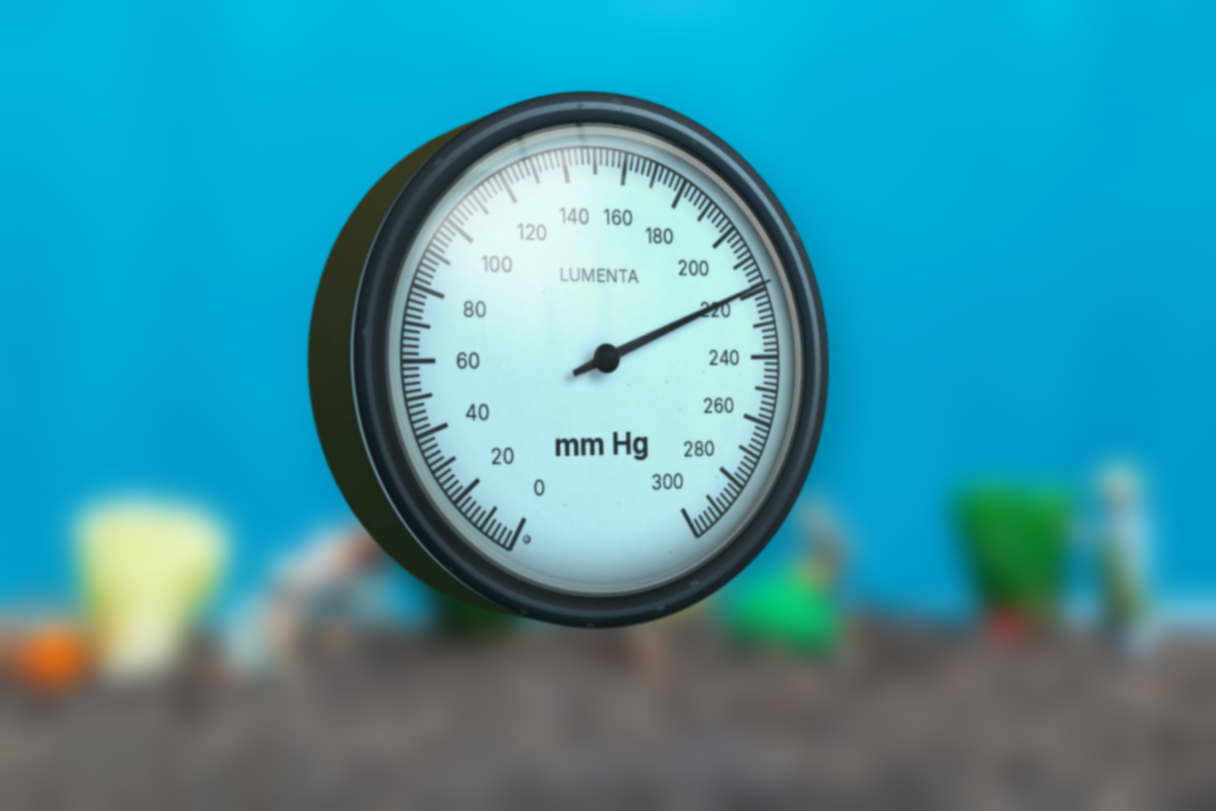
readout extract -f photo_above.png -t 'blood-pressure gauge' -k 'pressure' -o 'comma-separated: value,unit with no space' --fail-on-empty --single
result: 218,mmHg
